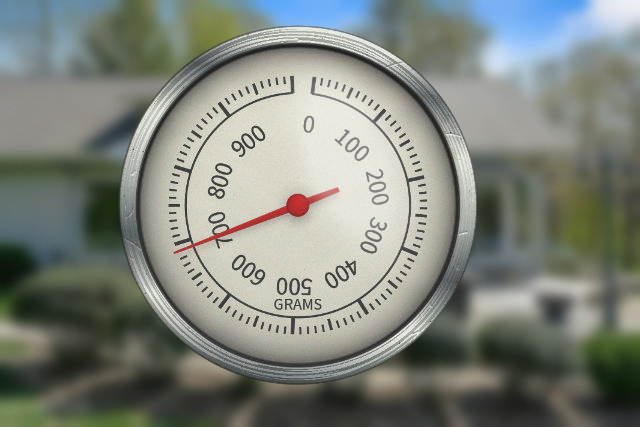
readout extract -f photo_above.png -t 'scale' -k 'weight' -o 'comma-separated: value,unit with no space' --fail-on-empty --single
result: 690,g
